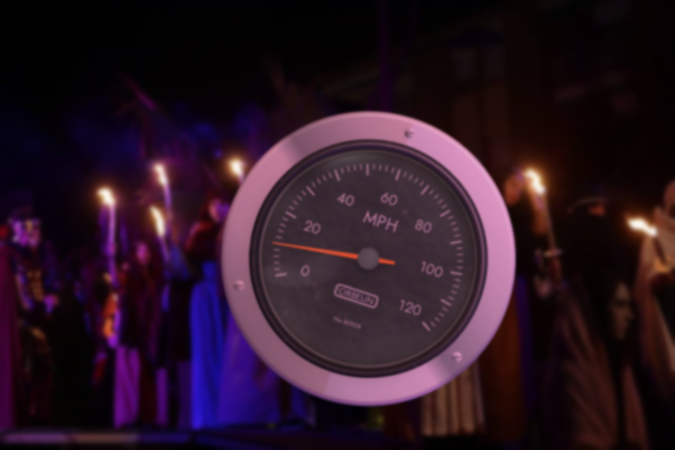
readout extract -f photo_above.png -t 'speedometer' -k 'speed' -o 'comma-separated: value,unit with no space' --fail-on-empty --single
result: 10,mph
